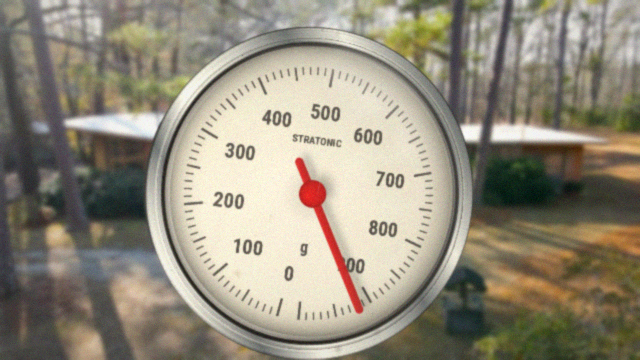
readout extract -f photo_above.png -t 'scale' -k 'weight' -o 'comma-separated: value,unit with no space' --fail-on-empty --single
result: 920,g
